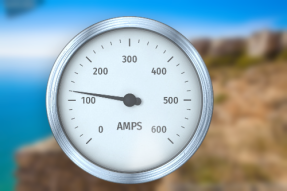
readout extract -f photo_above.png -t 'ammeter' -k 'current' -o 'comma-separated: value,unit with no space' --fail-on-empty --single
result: 120,A
